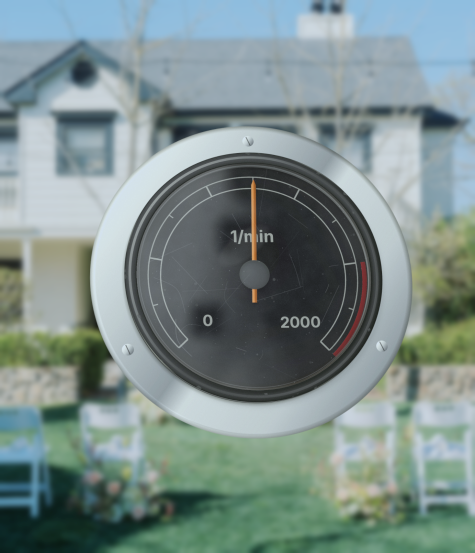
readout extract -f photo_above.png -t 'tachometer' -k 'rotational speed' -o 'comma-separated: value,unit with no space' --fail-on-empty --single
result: 1000,rpm
